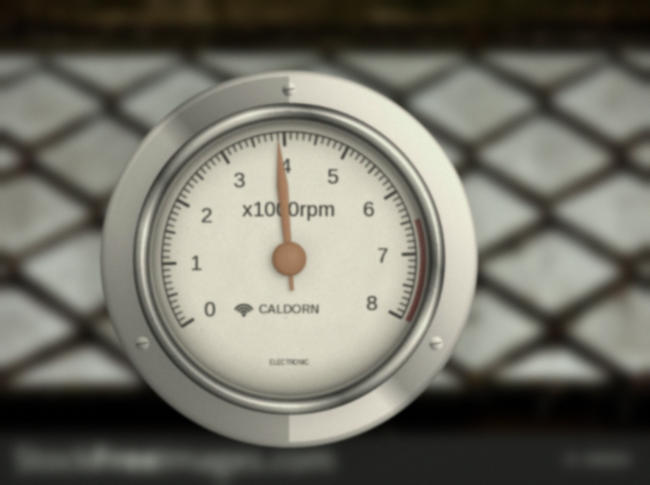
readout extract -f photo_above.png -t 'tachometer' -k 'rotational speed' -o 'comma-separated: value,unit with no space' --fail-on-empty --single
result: 3900,rpm
